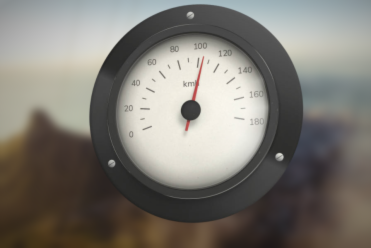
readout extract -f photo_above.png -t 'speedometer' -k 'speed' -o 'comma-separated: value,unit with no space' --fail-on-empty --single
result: 105,km/h
